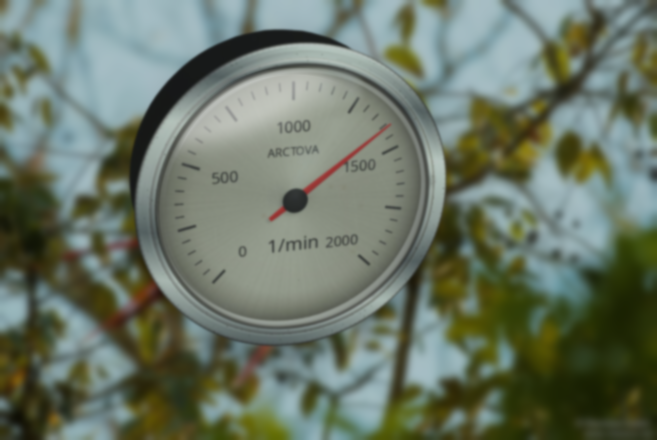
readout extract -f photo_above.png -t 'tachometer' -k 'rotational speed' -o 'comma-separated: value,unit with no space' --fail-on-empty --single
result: 1400,rpm
